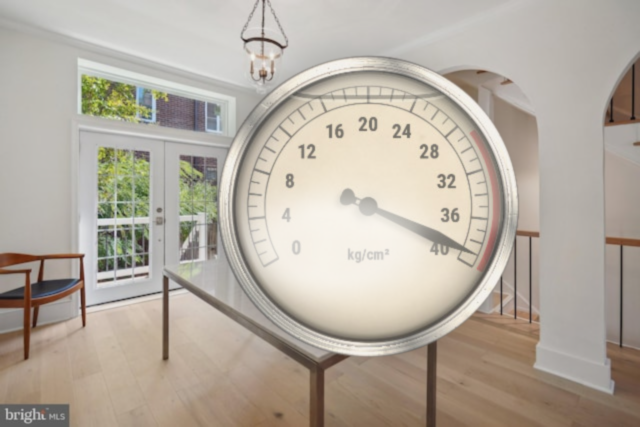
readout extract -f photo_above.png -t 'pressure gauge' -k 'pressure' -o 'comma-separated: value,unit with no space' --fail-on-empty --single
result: 39,kg/cm²
